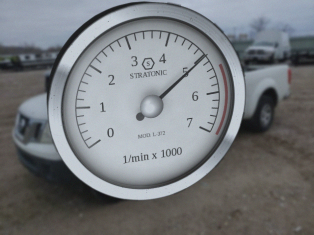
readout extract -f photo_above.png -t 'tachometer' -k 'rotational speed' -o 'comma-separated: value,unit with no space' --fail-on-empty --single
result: 5000,rpm
